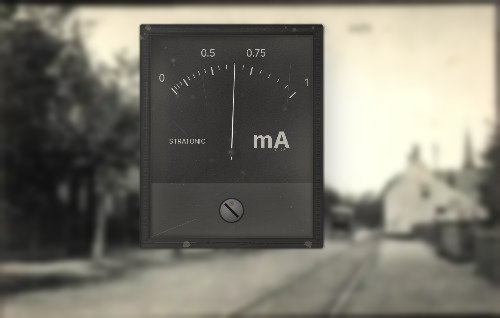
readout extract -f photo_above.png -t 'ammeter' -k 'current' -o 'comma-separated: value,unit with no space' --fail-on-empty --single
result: 0.65,mA
